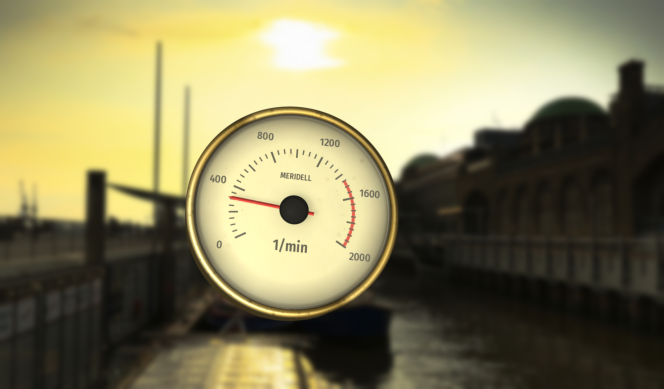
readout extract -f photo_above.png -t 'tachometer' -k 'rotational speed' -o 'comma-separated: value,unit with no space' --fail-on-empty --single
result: 300,rpm
